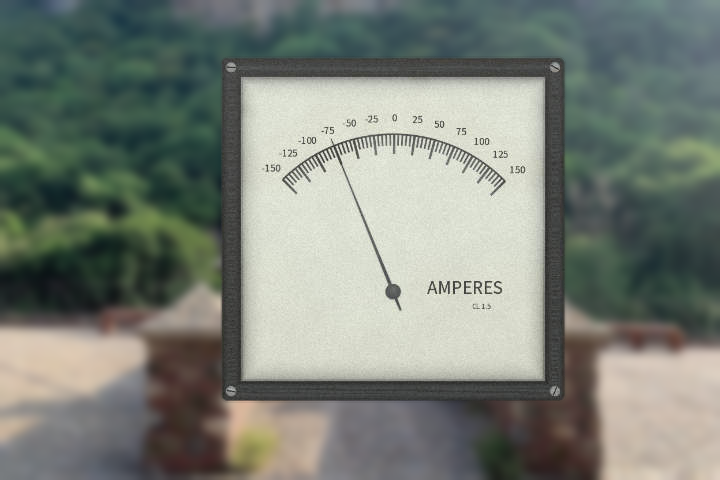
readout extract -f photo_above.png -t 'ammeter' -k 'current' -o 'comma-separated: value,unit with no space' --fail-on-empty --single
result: -75,A
